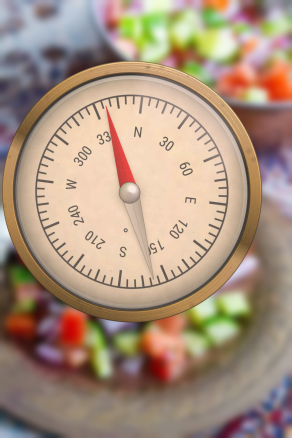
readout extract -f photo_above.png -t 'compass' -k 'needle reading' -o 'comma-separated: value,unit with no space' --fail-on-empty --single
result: 337.5,°
